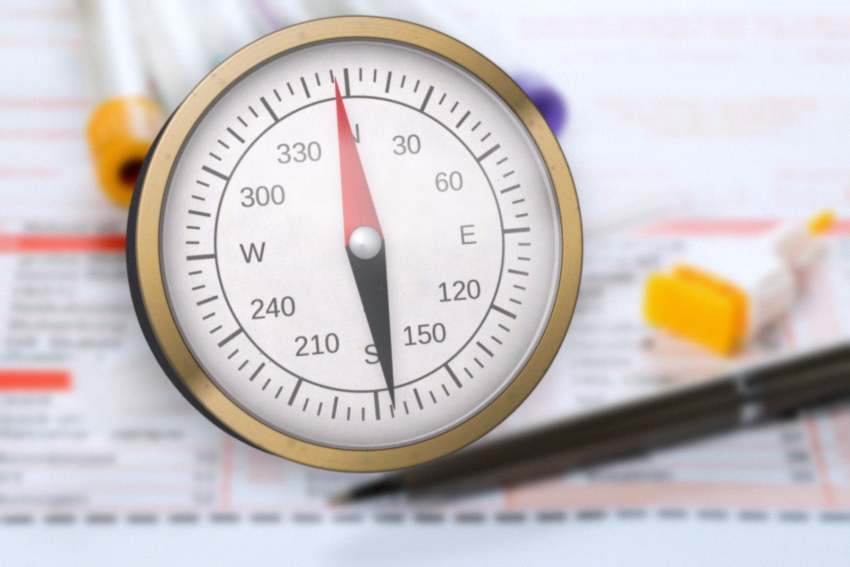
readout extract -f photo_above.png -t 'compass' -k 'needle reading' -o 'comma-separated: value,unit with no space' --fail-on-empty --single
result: 355,°
